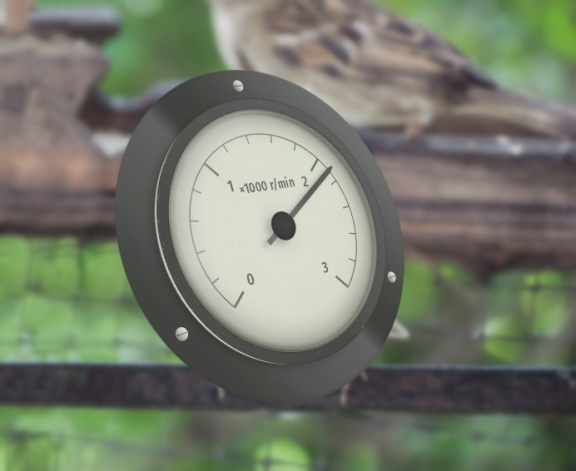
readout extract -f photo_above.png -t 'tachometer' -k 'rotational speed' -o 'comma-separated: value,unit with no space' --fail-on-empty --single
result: 2100,rpm
